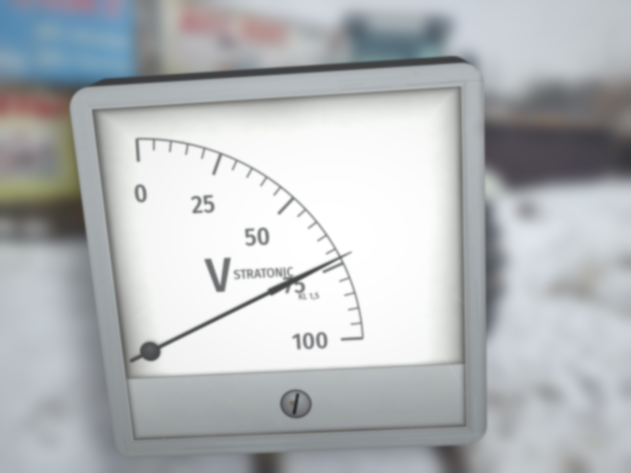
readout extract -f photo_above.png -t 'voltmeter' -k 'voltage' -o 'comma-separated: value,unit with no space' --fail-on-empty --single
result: 72.5,V
